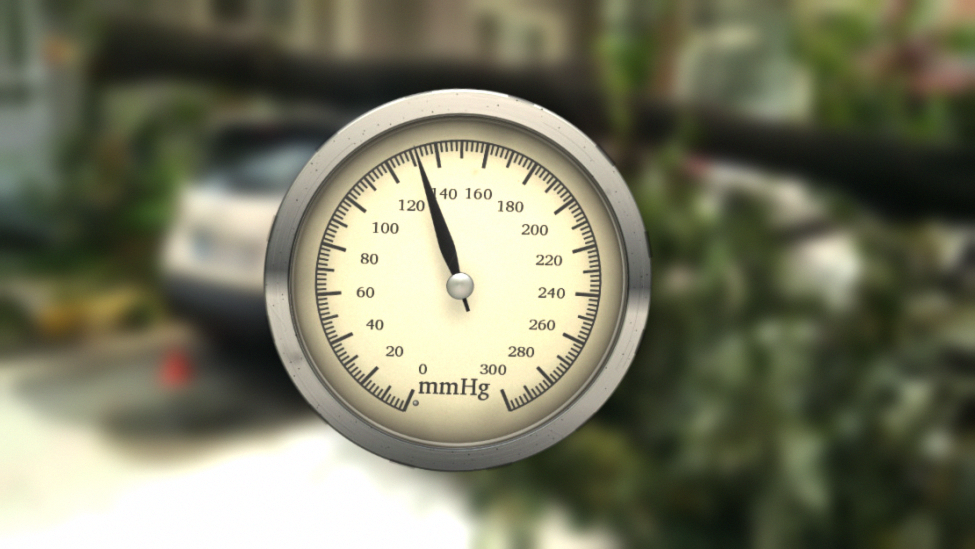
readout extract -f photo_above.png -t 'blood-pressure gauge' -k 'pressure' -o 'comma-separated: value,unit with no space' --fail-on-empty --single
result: 132,mmHg
